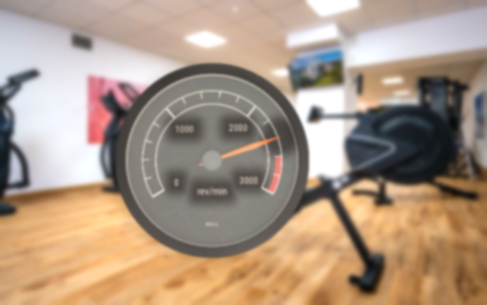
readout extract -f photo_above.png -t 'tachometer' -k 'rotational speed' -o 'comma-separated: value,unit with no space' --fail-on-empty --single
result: 2400,rpm
